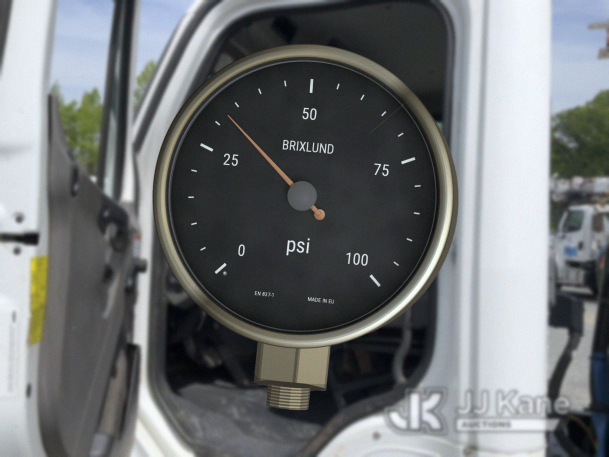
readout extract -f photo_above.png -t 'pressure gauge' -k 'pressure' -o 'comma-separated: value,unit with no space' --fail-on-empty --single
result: 32.5,psi
